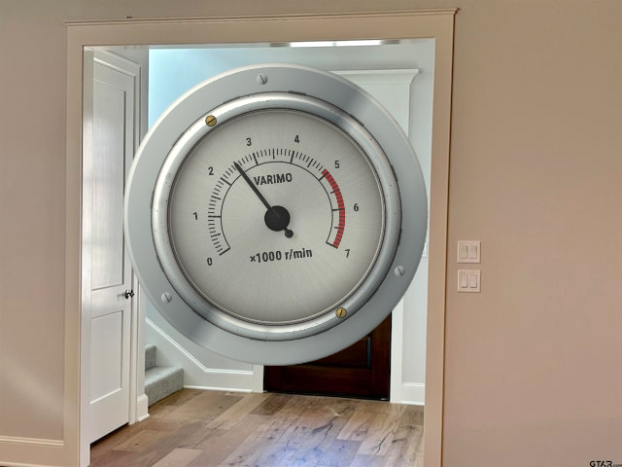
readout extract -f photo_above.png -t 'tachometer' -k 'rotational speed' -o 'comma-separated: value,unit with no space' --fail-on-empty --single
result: 2500,rpm
